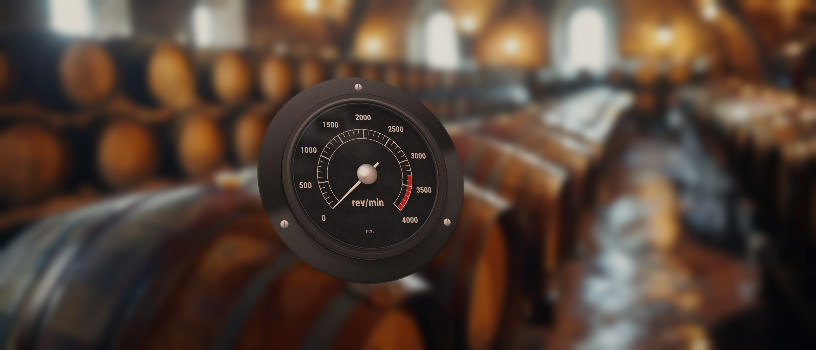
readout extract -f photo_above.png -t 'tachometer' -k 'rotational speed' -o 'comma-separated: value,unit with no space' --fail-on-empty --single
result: 0,rpm
